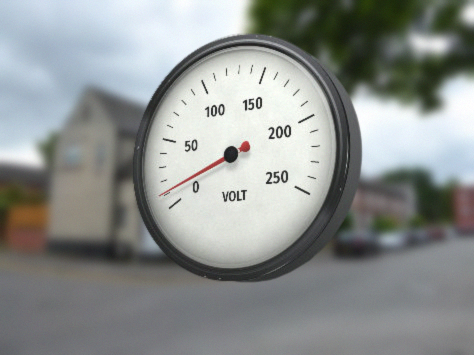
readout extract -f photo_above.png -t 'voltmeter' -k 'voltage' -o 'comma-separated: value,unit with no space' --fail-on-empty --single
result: 10,V
